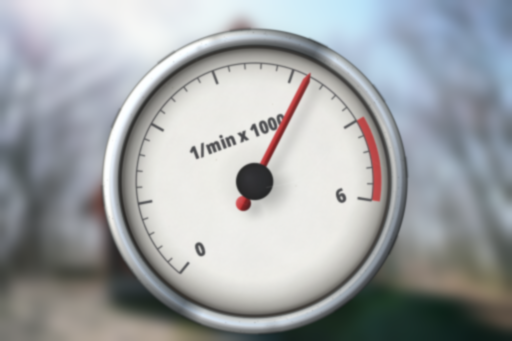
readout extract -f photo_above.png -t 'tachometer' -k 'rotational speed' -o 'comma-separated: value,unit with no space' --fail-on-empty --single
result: 4200,rpm
